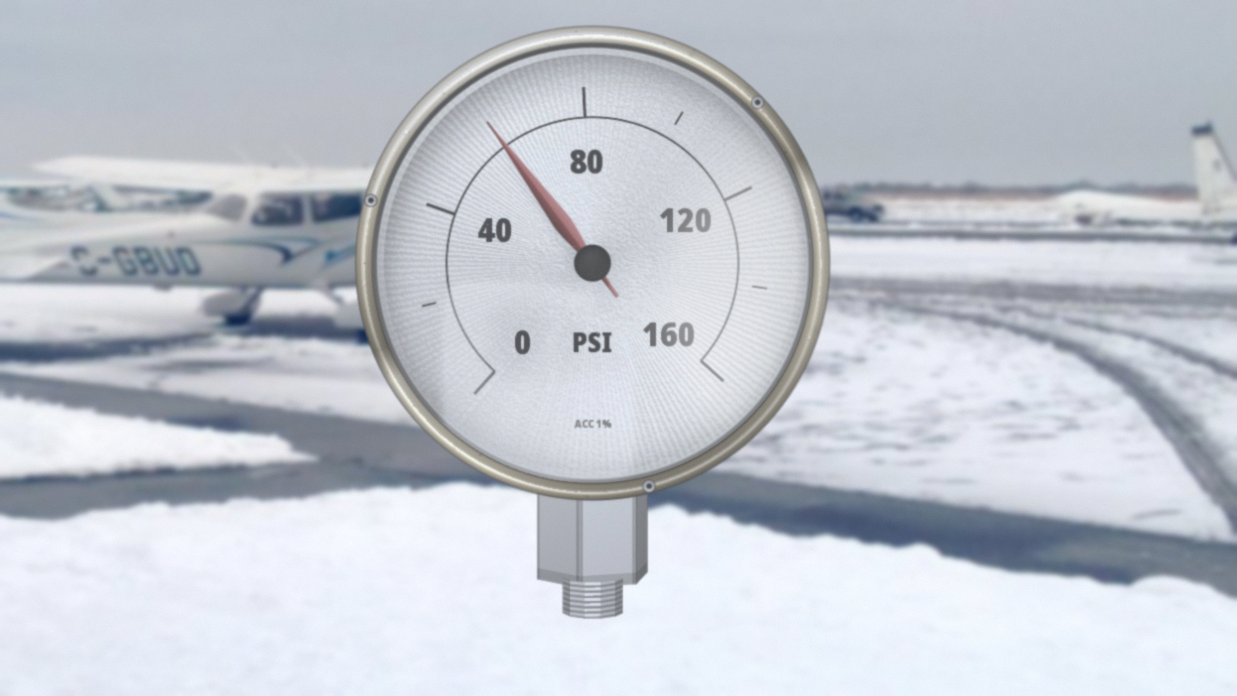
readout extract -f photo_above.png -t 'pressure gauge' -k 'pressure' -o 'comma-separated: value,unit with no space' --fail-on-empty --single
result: 60,psi
